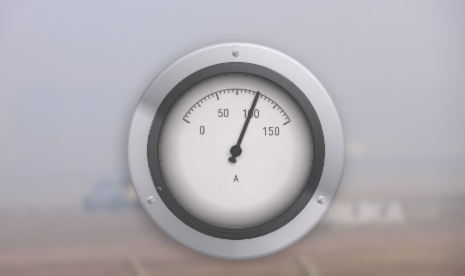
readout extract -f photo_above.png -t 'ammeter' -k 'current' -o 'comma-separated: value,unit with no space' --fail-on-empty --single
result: 100,A
